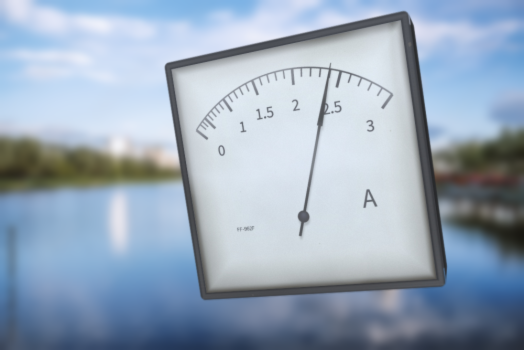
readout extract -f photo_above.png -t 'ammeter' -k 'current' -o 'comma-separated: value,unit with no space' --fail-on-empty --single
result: 2.4,A
